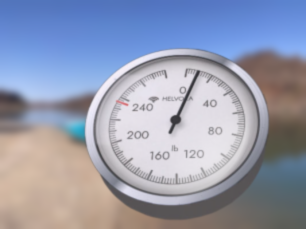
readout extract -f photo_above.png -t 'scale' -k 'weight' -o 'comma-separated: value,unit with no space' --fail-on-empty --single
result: 10,lb
